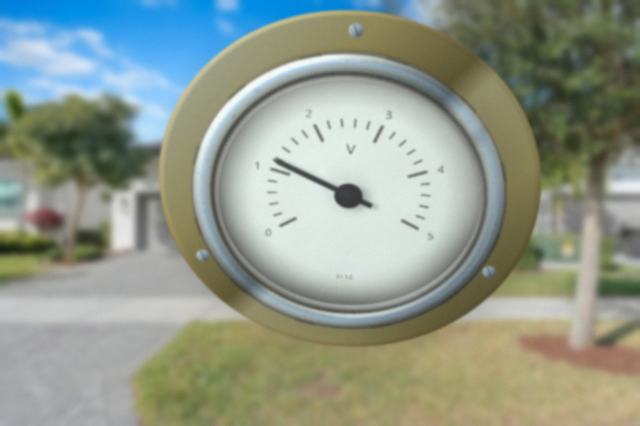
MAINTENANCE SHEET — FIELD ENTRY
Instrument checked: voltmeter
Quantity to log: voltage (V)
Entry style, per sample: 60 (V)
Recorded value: 1.2 (V)
